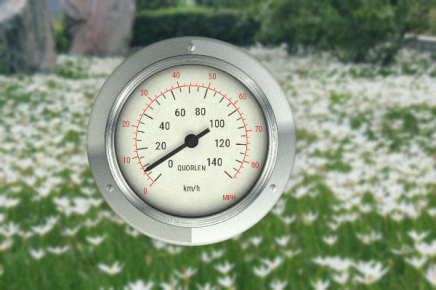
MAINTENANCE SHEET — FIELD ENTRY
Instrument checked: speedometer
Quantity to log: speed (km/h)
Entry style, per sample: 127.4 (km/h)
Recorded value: 7.5 (km/h)
